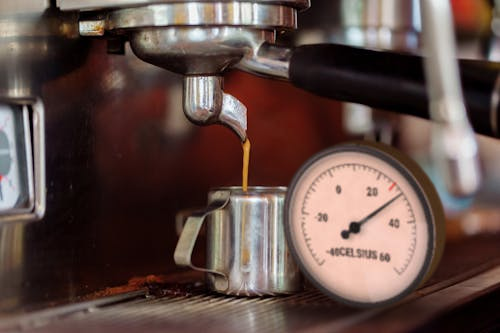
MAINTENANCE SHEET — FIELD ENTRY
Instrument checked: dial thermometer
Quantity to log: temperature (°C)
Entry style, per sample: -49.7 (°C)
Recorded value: 30 (°C)
